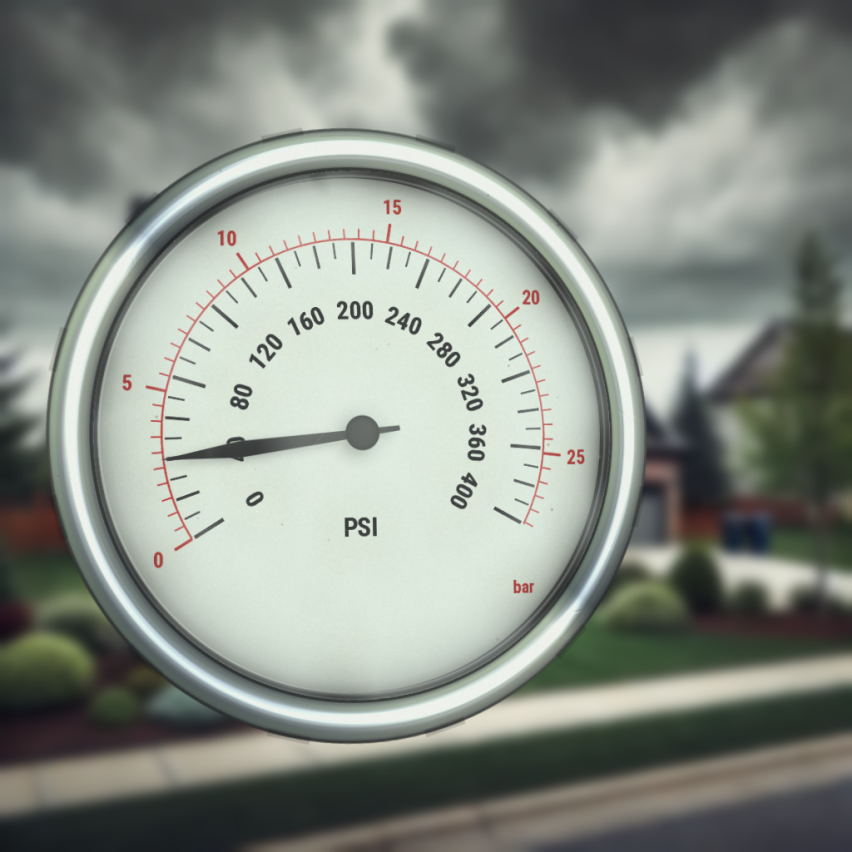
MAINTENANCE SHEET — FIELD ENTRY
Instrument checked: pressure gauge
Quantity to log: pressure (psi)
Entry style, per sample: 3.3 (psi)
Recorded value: 40 (psi)
